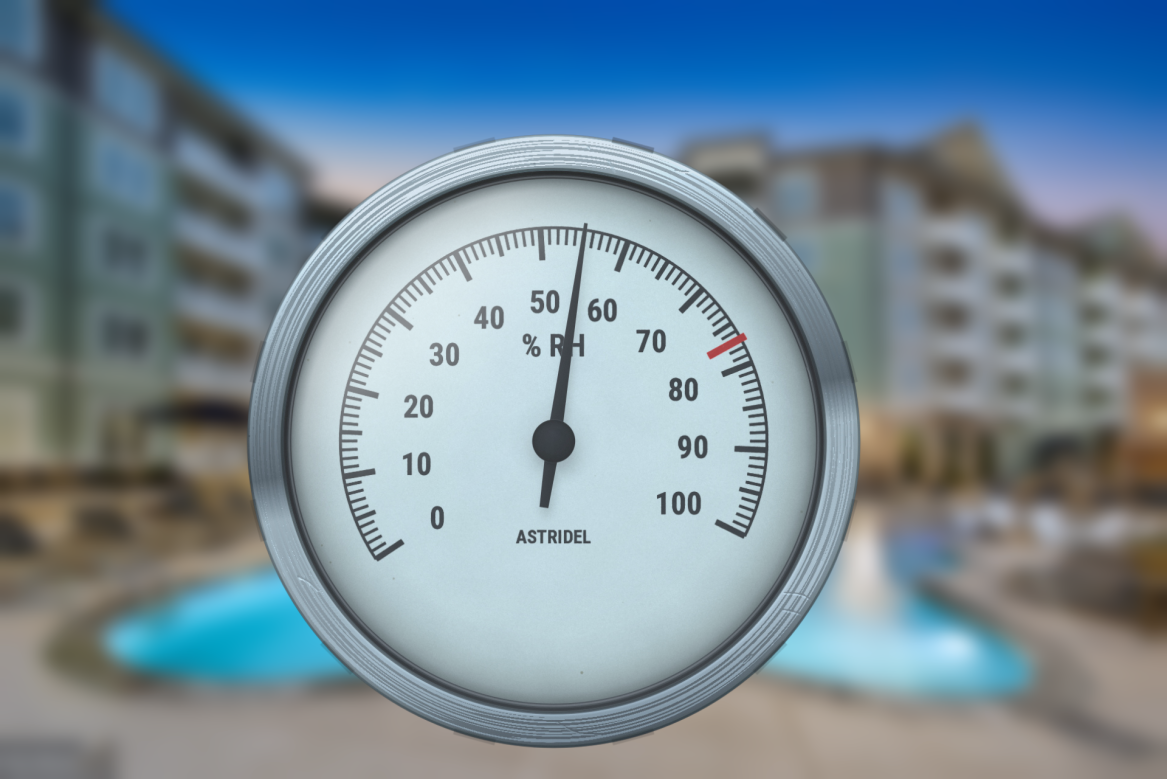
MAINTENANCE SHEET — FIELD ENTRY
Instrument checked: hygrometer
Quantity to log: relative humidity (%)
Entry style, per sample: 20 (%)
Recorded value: 55 (%)
